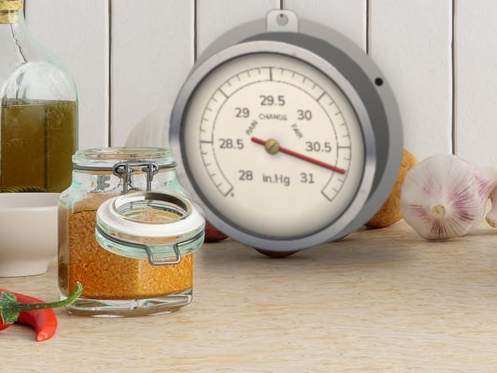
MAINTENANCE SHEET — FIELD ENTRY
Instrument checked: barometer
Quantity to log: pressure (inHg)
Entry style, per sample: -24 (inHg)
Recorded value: 30.7 (inHg)
